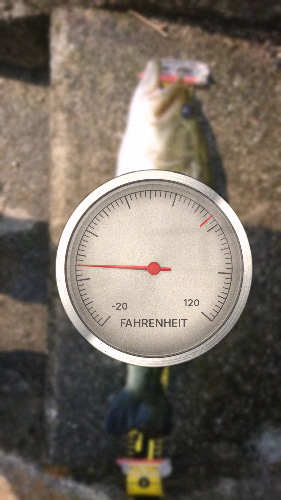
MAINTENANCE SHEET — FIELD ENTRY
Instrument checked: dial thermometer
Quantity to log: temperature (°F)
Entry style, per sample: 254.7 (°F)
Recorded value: 6 (°F)
